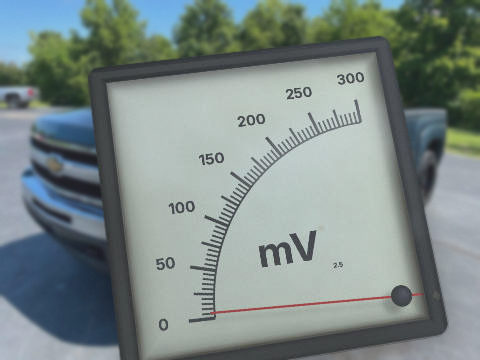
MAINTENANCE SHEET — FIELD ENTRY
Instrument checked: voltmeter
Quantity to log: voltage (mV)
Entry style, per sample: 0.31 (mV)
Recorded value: 5 (mV)
